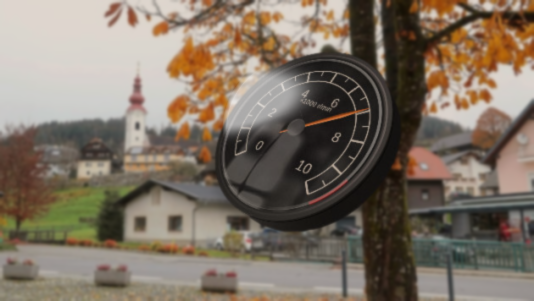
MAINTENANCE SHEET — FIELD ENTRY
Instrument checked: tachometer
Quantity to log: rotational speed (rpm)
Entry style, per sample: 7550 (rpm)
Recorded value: 7000 (rpm)
